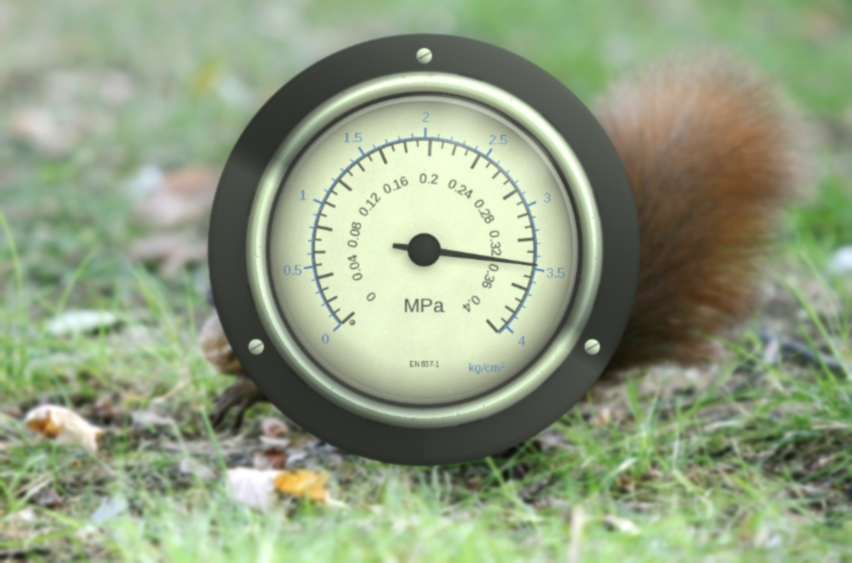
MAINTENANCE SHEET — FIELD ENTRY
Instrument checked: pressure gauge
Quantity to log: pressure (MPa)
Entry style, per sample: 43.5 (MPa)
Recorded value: 0.34 (MPa)
